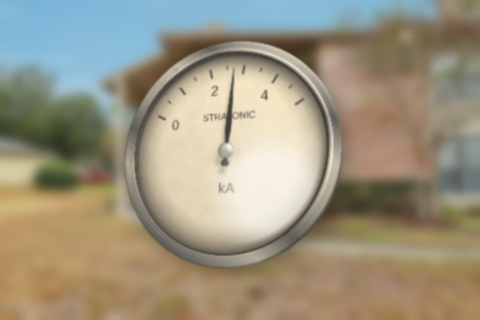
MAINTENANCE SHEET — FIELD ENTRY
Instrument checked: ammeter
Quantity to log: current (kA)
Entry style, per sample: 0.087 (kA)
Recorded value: 2.75 (kA)
